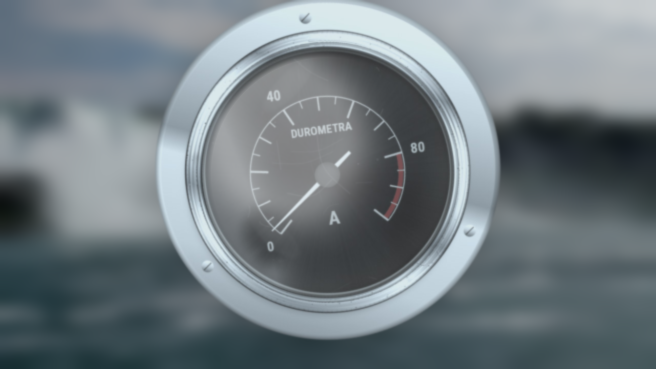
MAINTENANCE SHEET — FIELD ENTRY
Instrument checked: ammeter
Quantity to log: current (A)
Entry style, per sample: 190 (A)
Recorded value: 2.5 (A)
